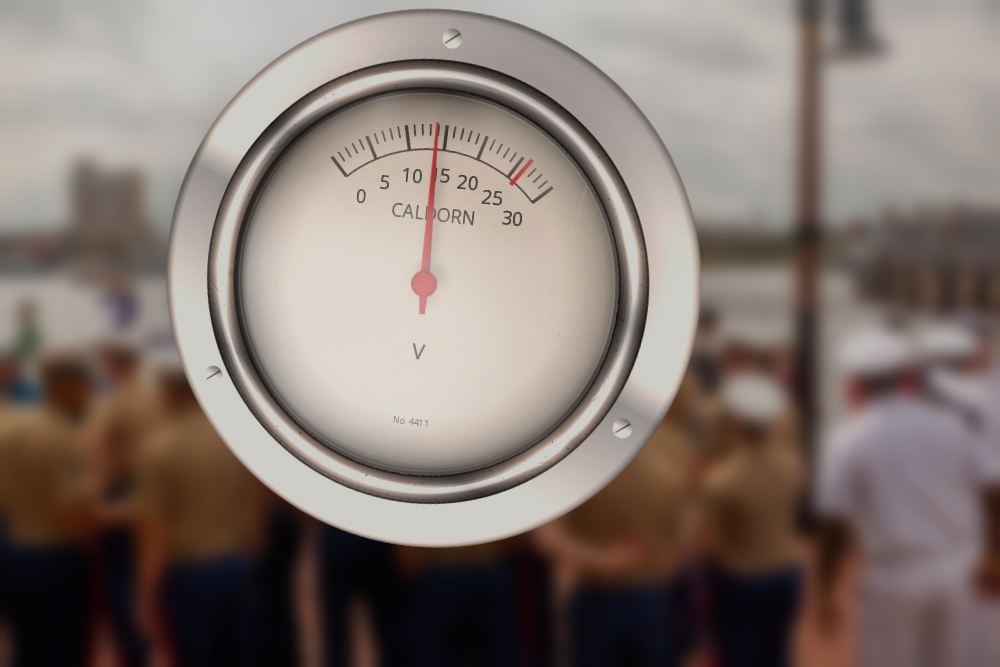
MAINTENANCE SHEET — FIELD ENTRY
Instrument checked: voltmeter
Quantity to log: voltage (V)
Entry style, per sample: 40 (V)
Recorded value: 14 (V)
